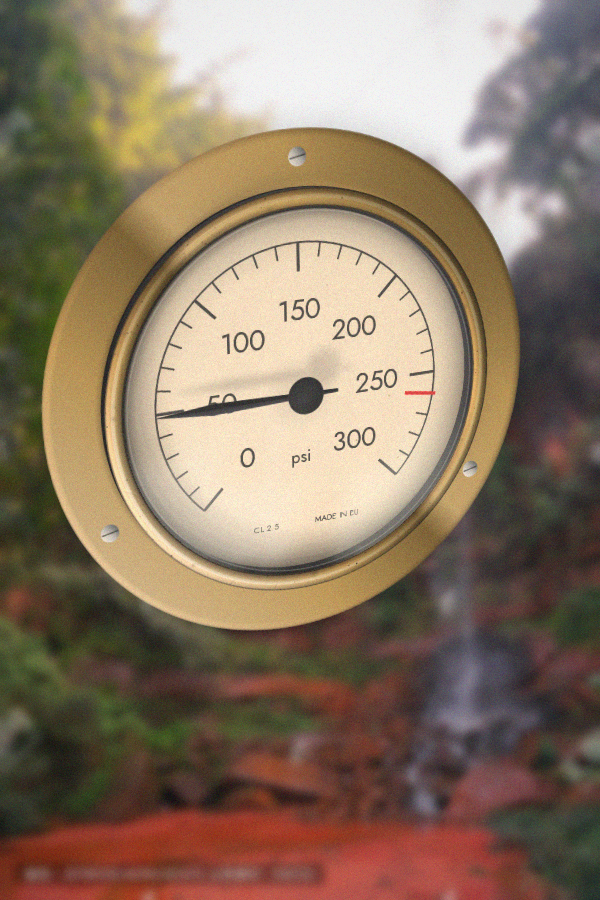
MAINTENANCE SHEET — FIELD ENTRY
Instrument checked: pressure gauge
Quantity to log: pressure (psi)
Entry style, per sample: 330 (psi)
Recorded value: 50 (psi)
